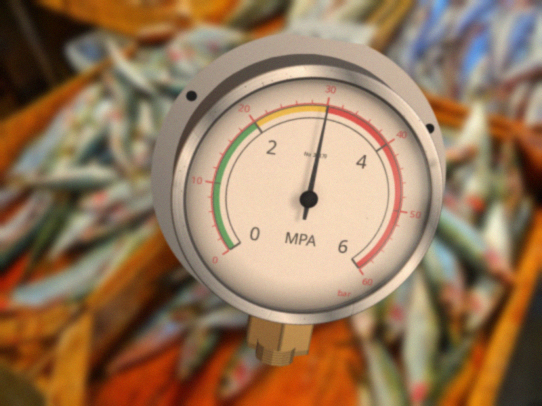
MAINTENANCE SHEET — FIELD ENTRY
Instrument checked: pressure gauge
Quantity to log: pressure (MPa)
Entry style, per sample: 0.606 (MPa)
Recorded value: 3 (MPa)
